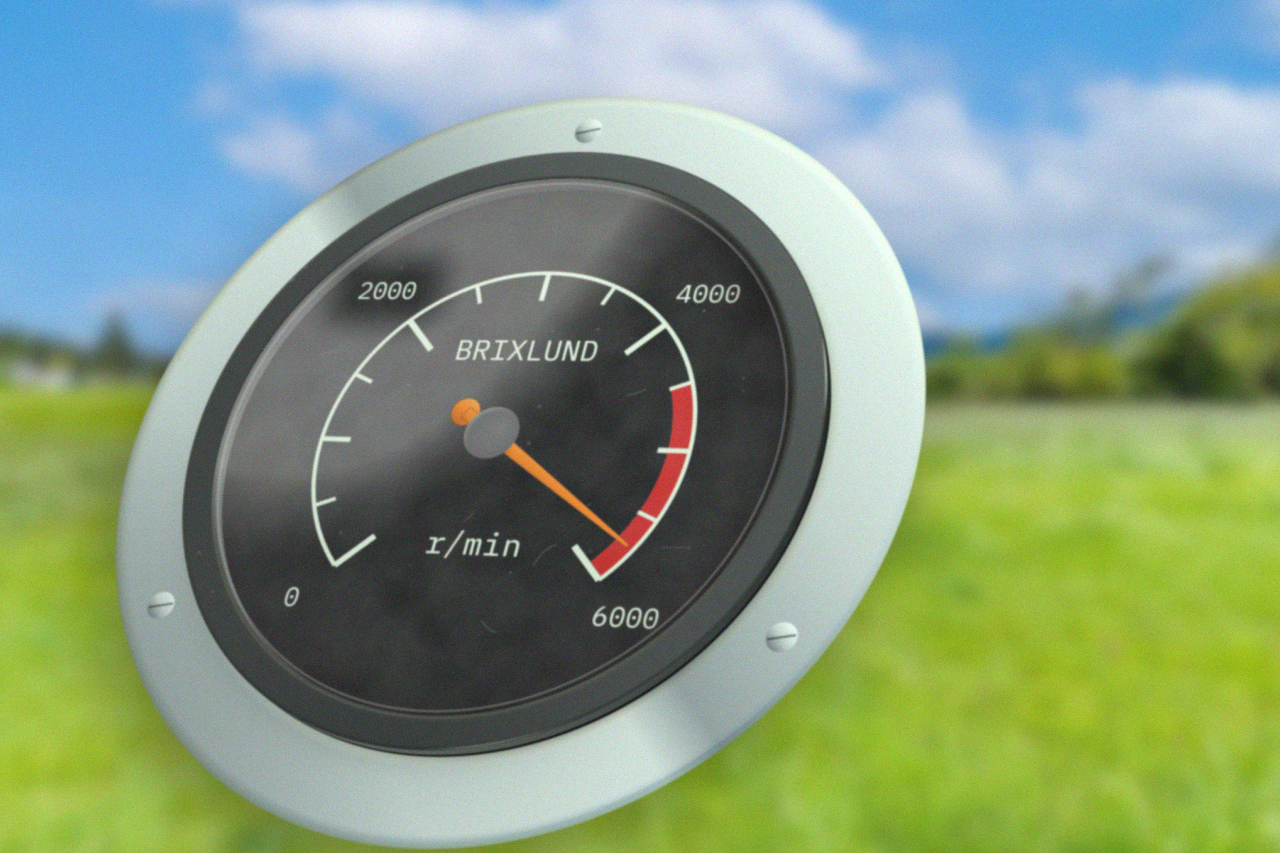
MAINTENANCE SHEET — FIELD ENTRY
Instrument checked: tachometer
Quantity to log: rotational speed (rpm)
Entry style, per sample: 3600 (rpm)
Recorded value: 5750 (rpm)
